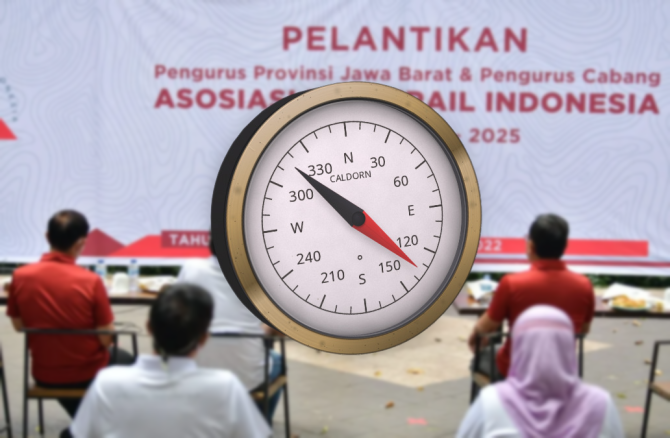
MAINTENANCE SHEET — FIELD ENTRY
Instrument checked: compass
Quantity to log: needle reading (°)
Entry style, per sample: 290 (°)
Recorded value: 135 (°)
